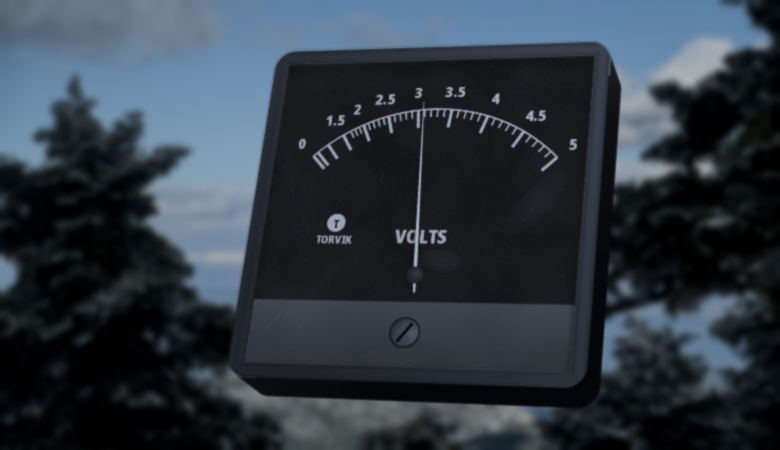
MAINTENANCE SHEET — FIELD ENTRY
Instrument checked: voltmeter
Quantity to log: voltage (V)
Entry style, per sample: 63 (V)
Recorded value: 3.1 (V)
